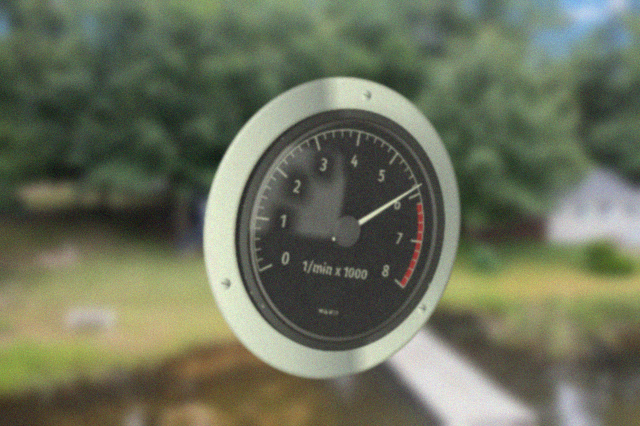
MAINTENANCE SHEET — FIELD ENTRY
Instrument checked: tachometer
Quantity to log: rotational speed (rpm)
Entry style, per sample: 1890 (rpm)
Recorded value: 5800 (rpm)
